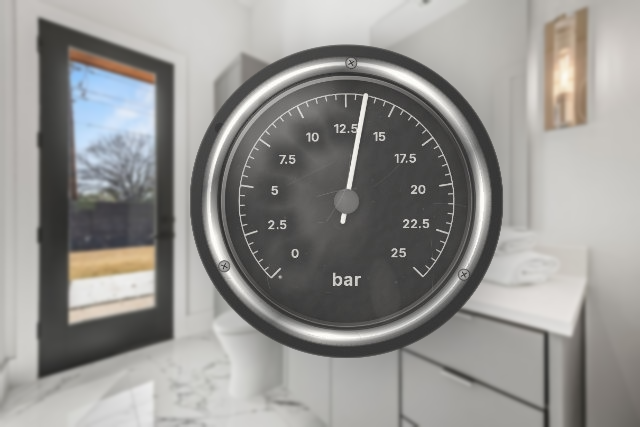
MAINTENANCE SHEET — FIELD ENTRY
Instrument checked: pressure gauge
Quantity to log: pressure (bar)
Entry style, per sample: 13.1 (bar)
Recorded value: 13.5 (bar)
